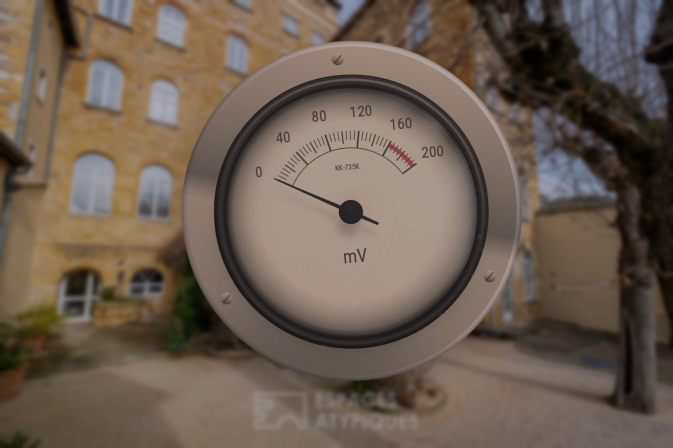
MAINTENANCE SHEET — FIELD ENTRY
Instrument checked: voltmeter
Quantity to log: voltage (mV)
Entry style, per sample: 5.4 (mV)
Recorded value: 0 (mV)
